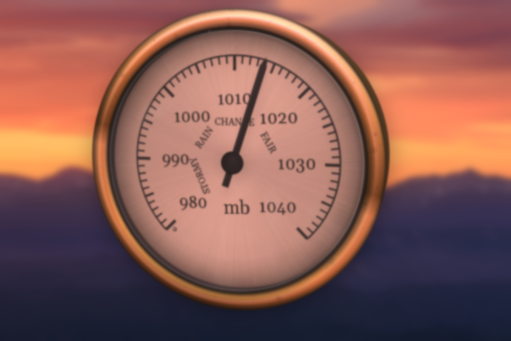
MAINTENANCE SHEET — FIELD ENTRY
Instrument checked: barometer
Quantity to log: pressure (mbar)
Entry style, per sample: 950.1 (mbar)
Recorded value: 1014 (mbar)
